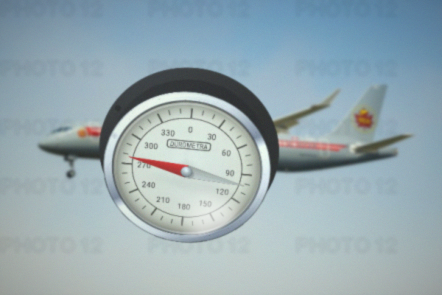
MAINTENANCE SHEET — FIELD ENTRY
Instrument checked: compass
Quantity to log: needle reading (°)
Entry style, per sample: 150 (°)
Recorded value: 280 (°)
